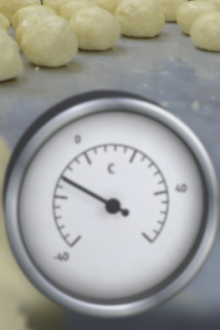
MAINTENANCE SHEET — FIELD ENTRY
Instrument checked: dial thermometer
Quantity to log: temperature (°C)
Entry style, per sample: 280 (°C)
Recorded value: -12 (°C)
